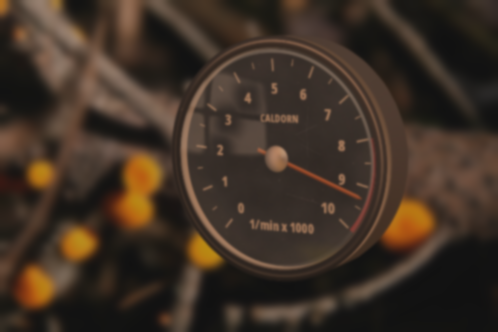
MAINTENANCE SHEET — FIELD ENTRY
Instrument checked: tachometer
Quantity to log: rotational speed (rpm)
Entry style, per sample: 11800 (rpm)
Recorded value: 9250 (rpm)
